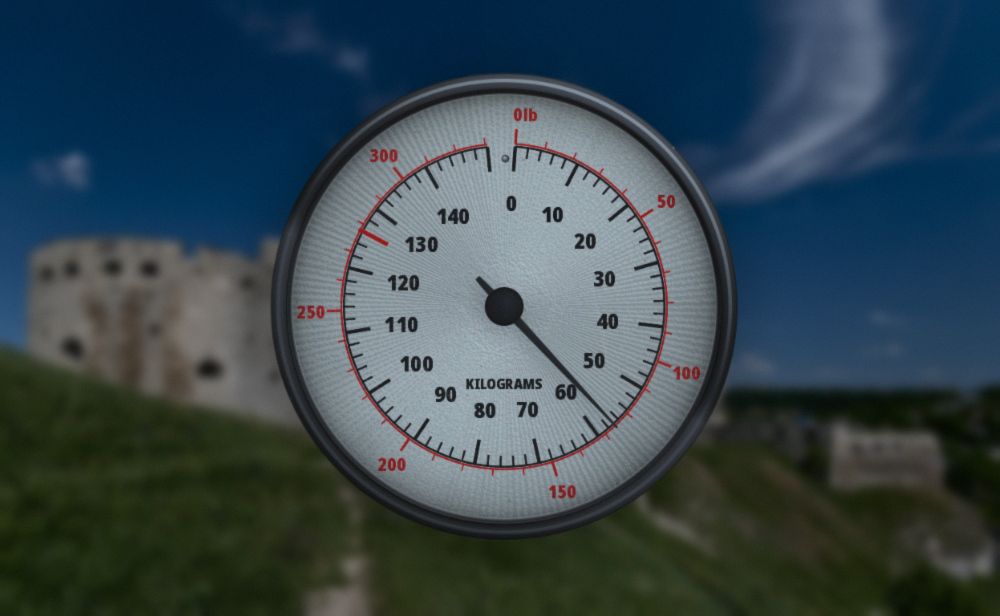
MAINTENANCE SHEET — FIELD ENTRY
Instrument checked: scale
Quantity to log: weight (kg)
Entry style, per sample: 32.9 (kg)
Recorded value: 57 (kg)
